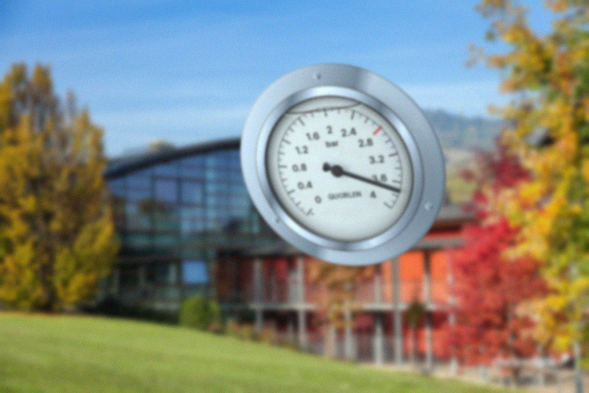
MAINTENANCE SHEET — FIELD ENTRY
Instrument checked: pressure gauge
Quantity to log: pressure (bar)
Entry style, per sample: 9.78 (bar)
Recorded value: 3.7 (bar)
